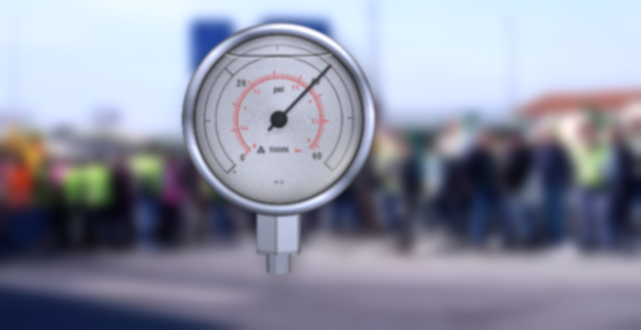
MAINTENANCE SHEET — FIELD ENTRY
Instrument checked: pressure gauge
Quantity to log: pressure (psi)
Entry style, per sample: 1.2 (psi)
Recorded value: 40 (psi)
